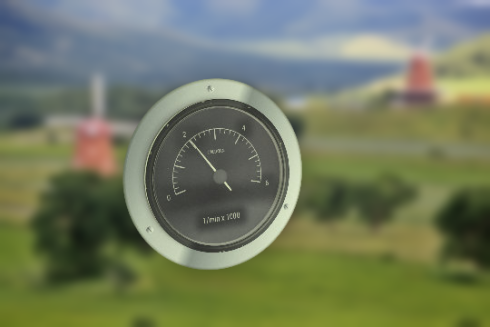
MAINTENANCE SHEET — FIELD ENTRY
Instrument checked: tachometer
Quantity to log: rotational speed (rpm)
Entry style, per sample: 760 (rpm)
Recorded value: 2000 (rpm)
